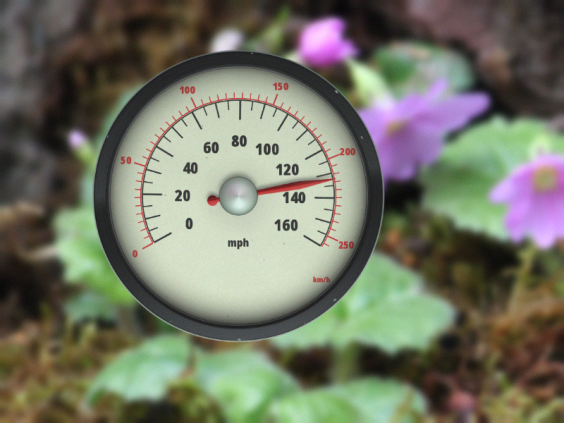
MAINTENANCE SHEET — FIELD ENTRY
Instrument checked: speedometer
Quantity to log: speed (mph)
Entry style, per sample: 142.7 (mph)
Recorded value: 132.5 (mph)
